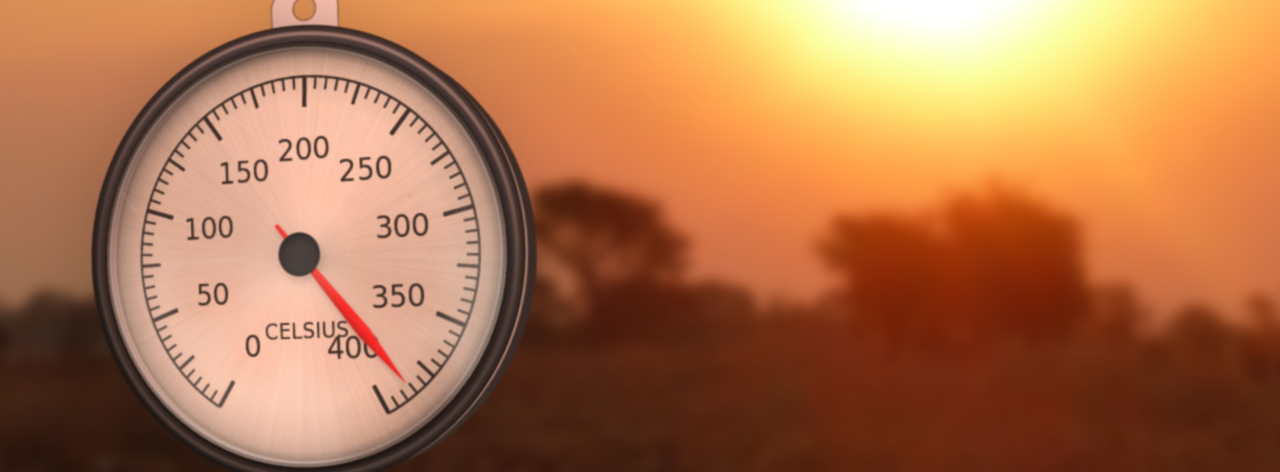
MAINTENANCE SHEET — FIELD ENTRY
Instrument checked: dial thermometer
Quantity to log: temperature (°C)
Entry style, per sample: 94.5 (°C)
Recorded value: 385 (°C)
